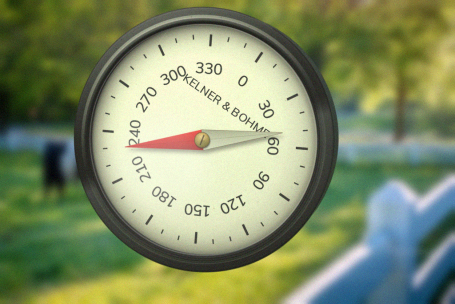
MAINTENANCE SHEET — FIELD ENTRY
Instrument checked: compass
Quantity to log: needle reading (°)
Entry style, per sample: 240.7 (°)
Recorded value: 230 (°)
